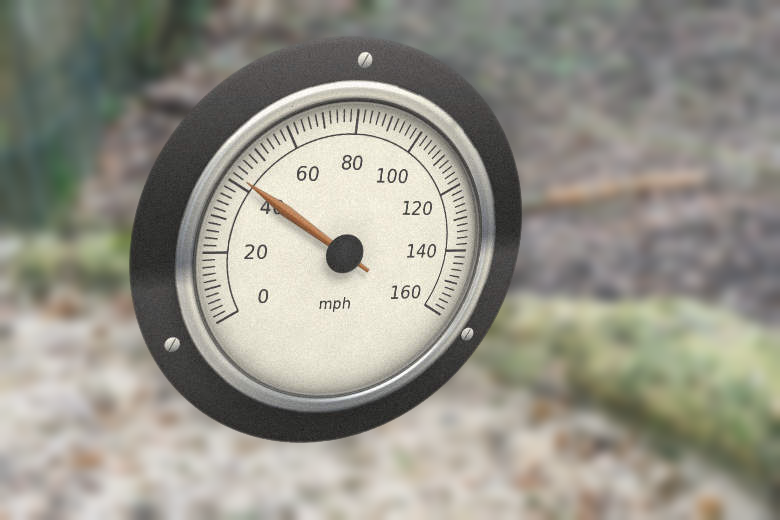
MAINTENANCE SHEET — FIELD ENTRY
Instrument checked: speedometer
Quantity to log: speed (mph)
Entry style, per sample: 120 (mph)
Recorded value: 42 (mph)
